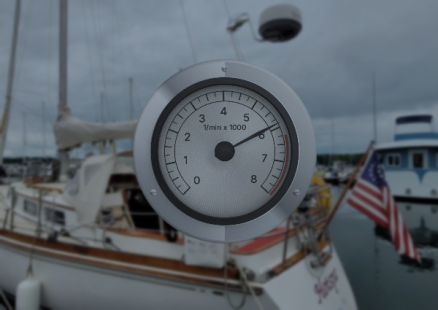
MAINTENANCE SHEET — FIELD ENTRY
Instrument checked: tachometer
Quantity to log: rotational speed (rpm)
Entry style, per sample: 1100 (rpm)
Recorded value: 5875 (rpm)
